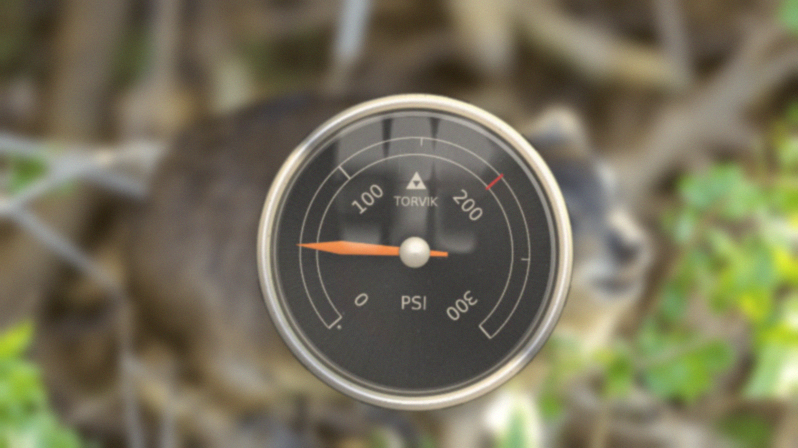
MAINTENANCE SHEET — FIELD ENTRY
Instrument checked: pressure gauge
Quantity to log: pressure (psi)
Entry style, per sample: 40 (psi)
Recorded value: 50 (psi)
